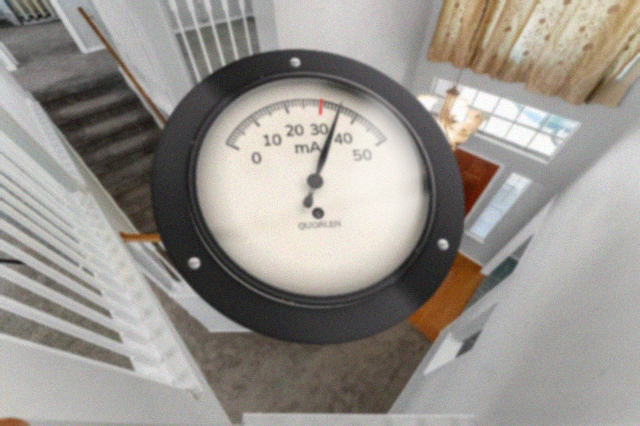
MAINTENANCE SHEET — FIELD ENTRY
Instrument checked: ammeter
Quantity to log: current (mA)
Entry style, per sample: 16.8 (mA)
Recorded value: 35 (mA)
